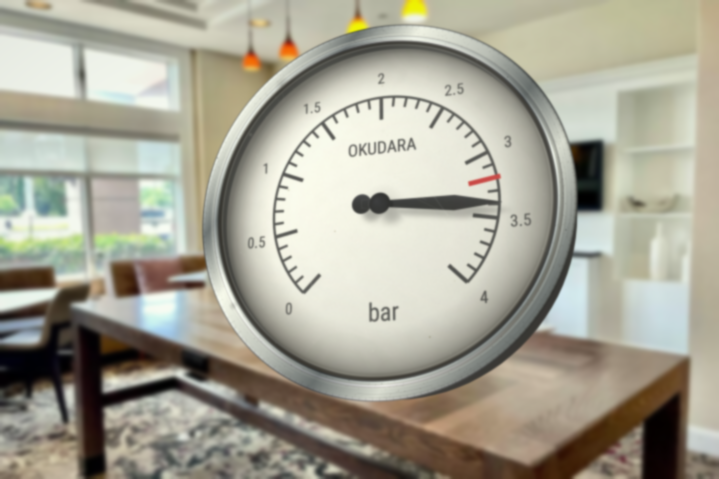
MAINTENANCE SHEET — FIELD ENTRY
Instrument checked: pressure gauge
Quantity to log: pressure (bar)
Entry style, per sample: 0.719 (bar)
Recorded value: 3.4 (bar)
